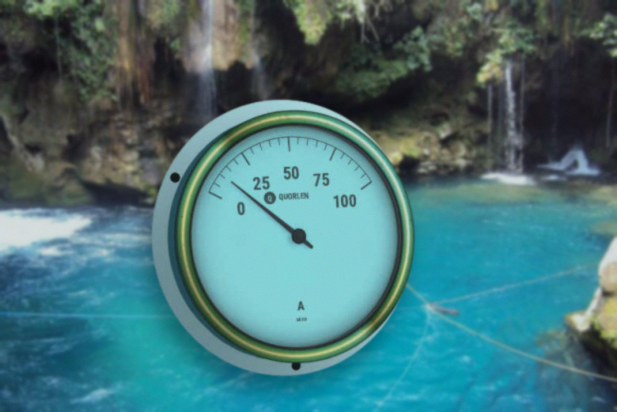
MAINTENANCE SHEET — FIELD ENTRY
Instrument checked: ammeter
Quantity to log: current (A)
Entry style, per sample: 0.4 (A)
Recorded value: 10 (A)
